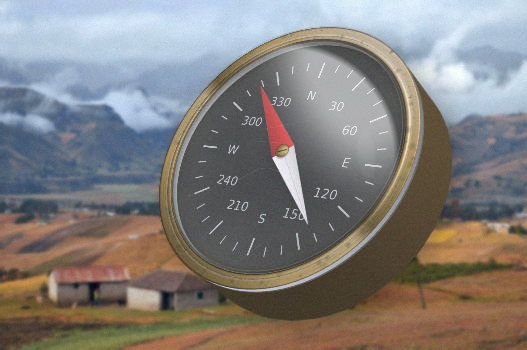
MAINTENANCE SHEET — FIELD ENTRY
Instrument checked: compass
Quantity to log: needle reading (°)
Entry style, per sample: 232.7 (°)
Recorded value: 320 (°)
